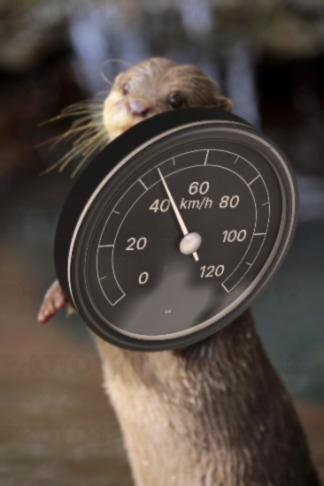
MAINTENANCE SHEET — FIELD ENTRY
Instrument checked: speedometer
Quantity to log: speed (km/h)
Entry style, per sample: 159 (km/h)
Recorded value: 45 (km/h)
